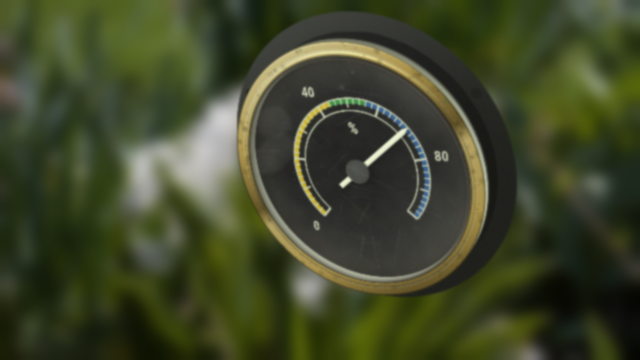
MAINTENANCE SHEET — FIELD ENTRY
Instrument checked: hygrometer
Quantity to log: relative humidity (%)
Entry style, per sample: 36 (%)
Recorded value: 70 (%)
